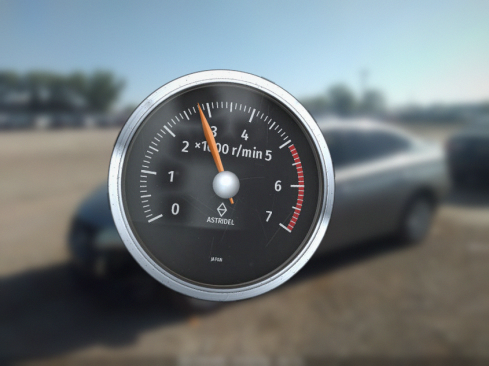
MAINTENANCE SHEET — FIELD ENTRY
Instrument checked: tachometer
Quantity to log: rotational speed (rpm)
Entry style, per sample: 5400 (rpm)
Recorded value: 2800 (rpm)
